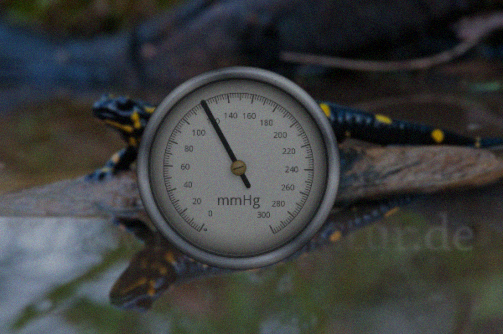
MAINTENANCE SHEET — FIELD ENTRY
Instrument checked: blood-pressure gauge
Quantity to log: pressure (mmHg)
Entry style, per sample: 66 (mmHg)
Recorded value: 120 (mmHg)
